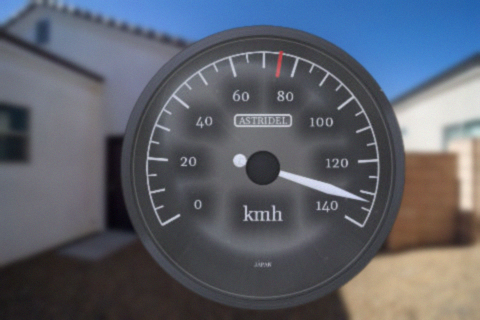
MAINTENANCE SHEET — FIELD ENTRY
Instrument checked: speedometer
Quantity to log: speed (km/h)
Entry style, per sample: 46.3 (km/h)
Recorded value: 132.5 (km/h)
